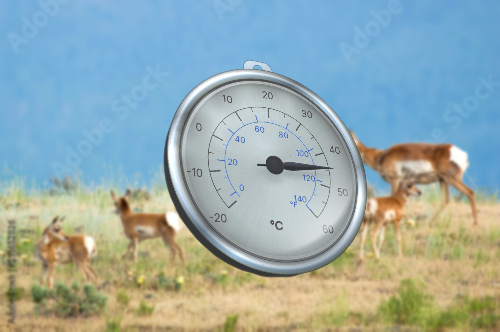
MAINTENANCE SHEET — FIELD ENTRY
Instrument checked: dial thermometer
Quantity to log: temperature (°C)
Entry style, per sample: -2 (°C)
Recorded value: 45 (°C)
